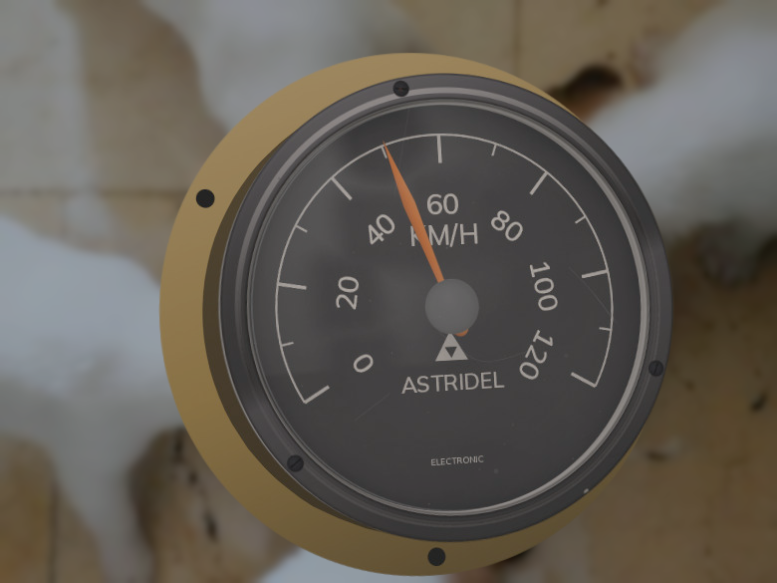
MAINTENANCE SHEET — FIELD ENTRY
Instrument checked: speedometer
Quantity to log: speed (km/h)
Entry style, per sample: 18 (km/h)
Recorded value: 50 (km/h)
